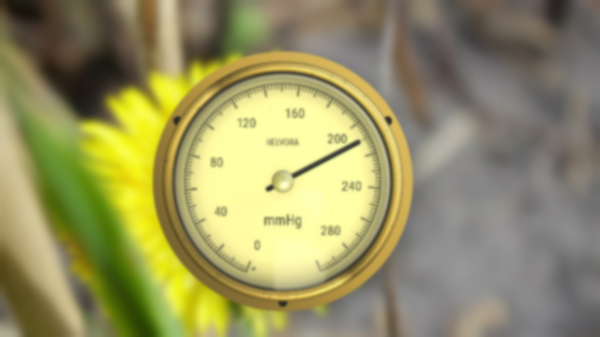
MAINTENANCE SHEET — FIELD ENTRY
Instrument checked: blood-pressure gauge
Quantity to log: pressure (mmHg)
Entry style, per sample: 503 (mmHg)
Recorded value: 210 (mmHg)
